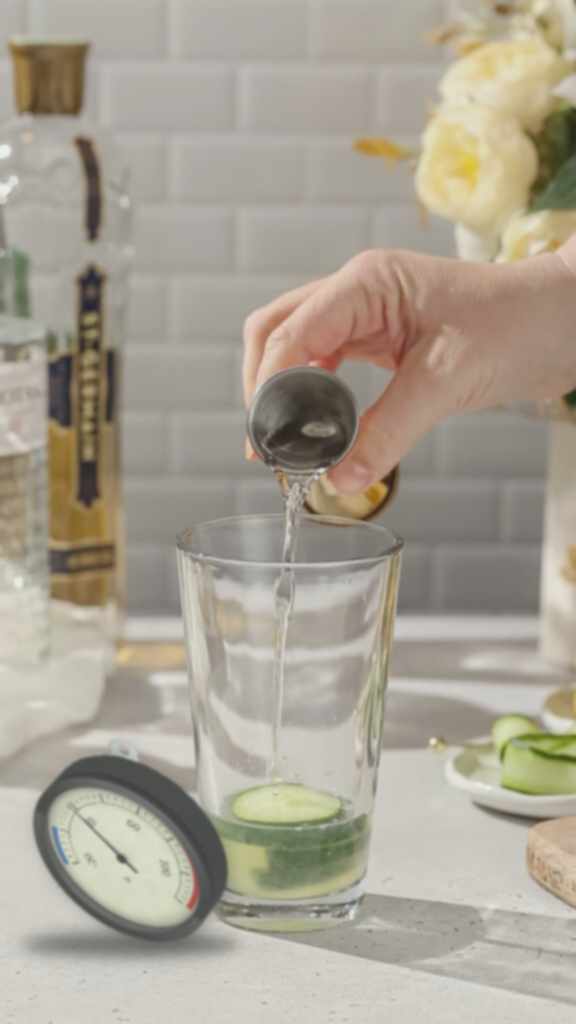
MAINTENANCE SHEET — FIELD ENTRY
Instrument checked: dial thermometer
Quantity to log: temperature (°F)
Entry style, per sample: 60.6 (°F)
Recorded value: 20 (°F)
